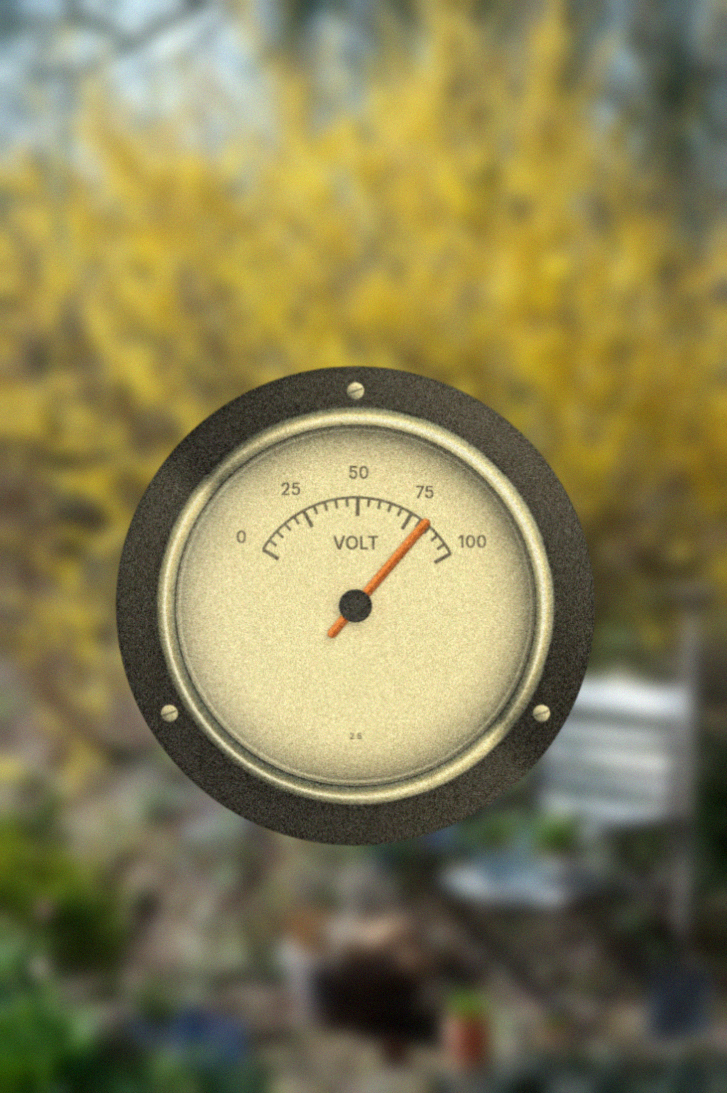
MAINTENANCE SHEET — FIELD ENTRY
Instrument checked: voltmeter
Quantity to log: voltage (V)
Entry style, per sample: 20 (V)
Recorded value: 82.5 (V)
